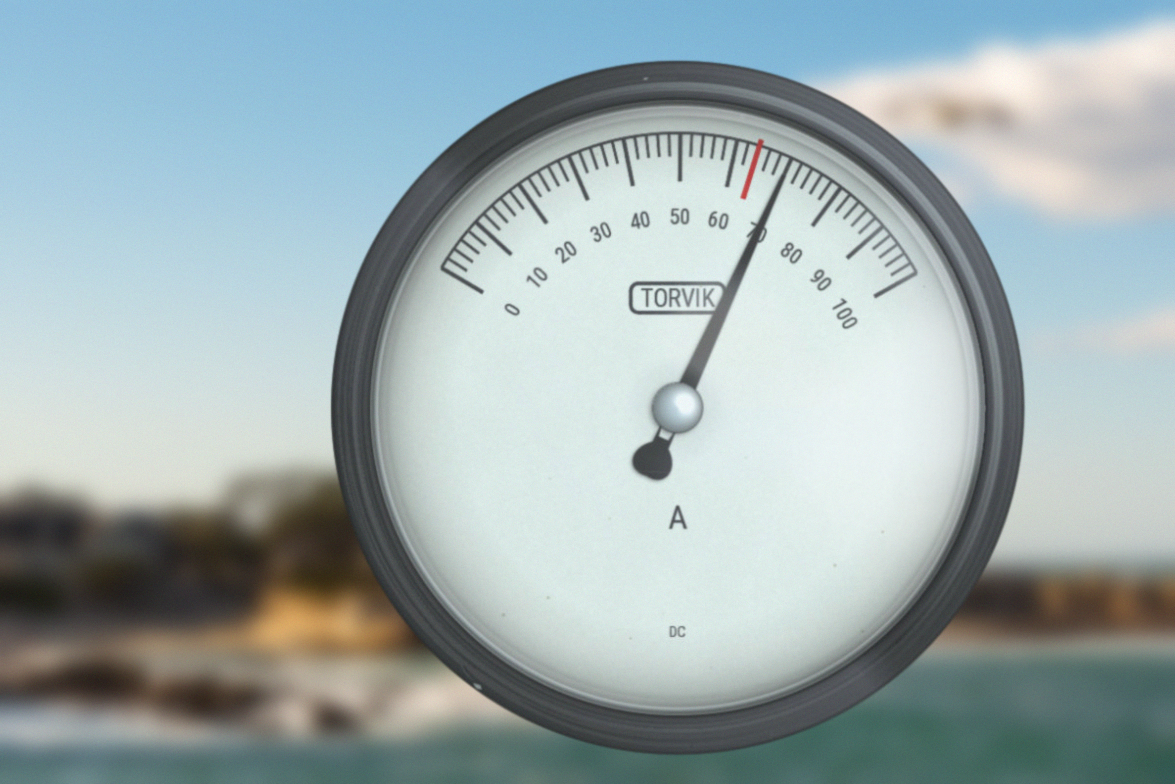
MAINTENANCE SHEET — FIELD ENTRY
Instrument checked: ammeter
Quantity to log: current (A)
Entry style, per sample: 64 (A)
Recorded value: 70 (A)
